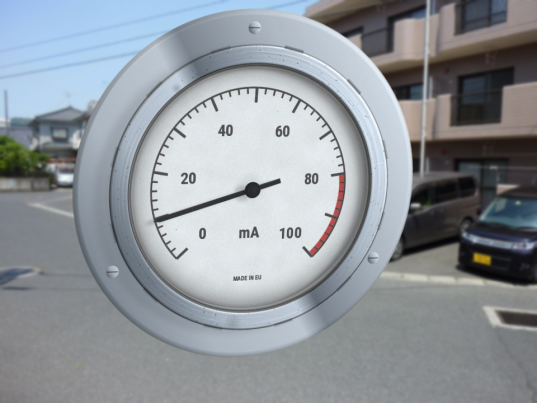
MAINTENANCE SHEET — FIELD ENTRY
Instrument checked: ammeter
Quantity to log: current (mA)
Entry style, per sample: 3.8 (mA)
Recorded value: 10 (mA)
